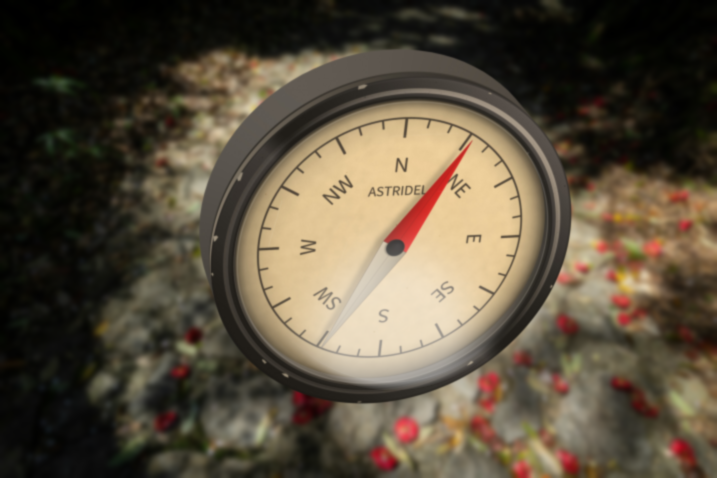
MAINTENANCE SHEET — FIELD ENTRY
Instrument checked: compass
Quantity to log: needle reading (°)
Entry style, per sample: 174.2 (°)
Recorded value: 30 (°)
